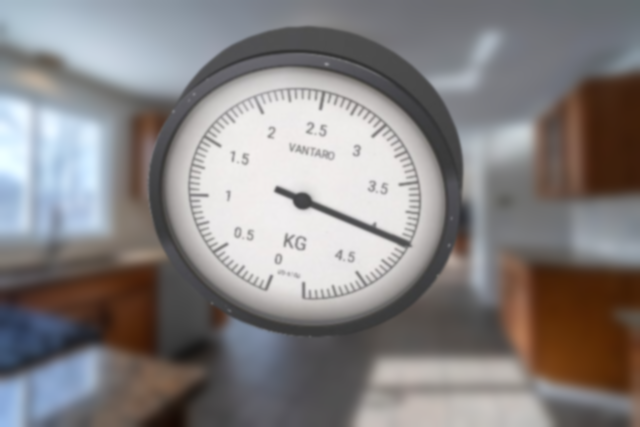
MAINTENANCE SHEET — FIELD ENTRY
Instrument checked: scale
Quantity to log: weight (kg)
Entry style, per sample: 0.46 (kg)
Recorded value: 4 (kg)
